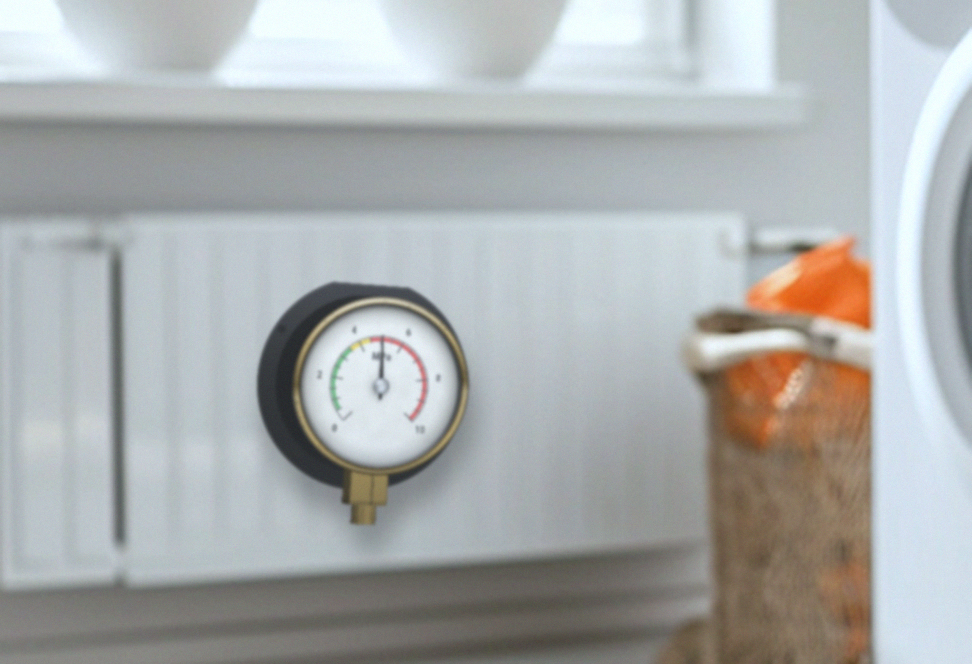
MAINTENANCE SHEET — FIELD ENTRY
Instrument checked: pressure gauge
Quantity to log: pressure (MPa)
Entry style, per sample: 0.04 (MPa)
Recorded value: 5 (MPa)
